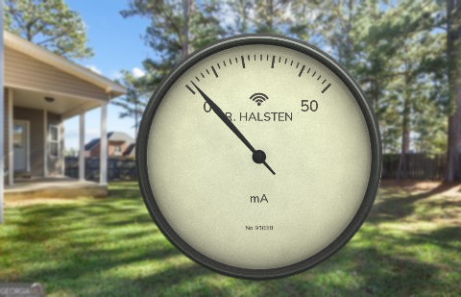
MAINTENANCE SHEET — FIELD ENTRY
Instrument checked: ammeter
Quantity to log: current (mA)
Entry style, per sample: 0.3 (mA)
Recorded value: 2 (mA)
